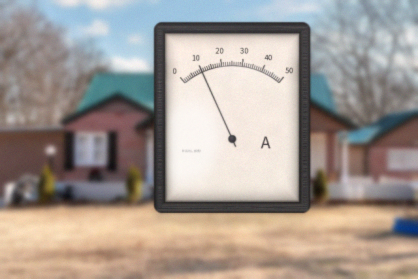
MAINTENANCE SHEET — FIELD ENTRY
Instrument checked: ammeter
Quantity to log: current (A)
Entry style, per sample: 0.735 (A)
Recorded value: 10 (A)
